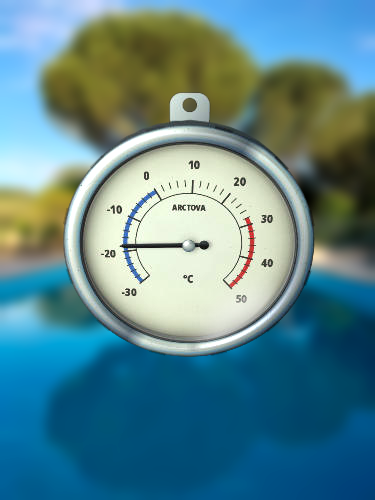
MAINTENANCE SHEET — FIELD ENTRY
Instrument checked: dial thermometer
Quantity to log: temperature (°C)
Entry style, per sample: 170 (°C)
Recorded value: -18 (°C)
